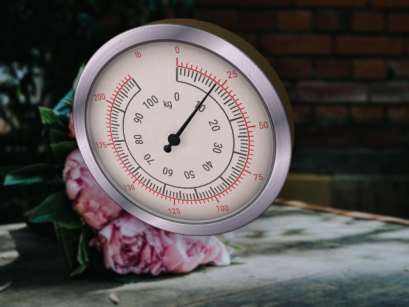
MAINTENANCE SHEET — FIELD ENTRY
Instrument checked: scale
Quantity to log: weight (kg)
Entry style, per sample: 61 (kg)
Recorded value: 10 (kg)
